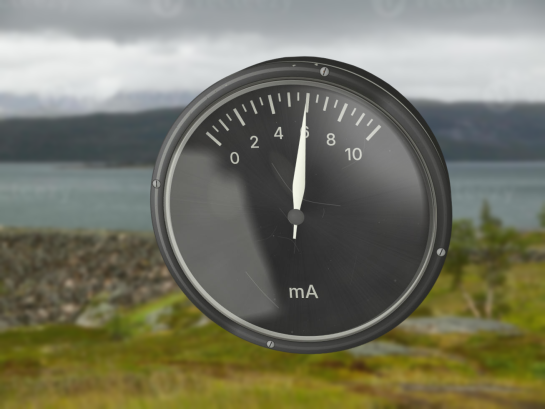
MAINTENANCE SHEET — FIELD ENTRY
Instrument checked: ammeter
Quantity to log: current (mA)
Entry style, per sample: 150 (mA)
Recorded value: 6 (mA)
